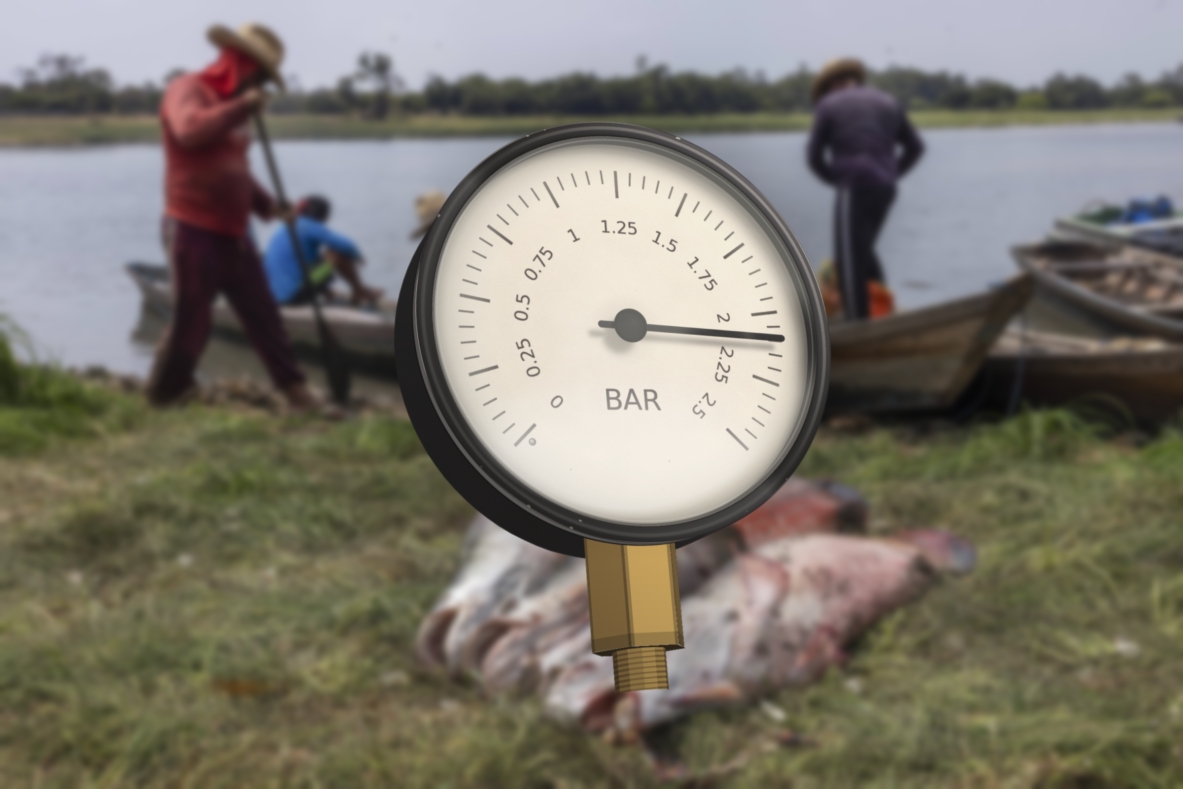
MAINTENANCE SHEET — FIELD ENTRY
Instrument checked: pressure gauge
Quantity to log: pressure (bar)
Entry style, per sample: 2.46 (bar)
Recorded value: 2.1 (bar)
